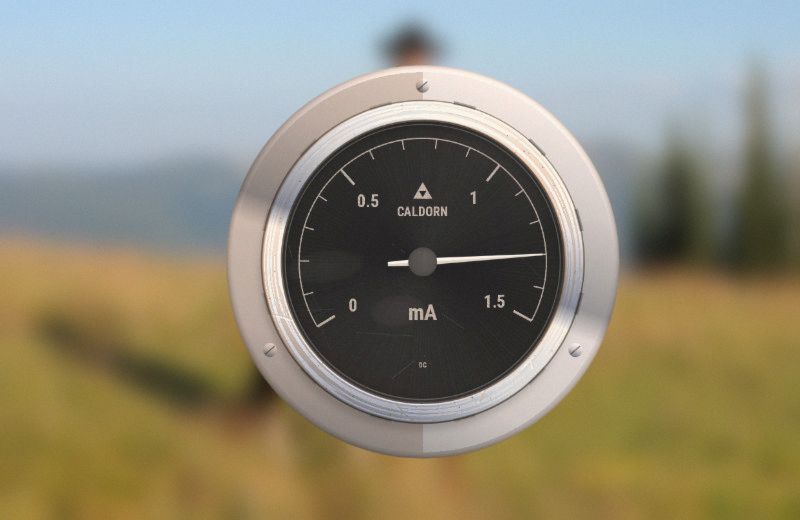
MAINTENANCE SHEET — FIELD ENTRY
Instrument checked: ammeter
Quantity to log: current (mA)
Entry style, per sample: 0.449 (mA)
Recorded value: 1.3 (mA)
